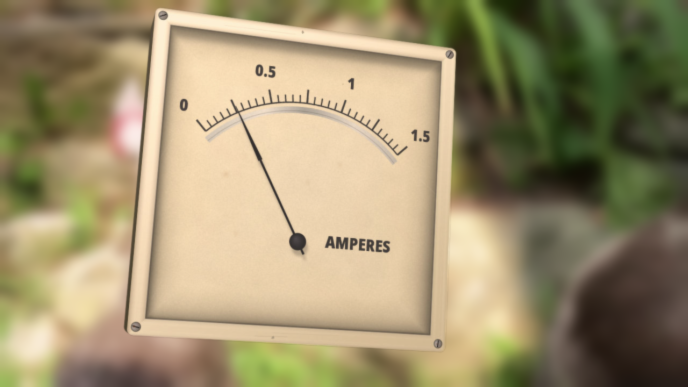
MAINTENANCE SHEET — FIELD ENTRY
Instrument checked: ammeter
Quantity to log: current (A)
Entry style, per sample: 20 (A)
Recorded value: 0.25 (A)
